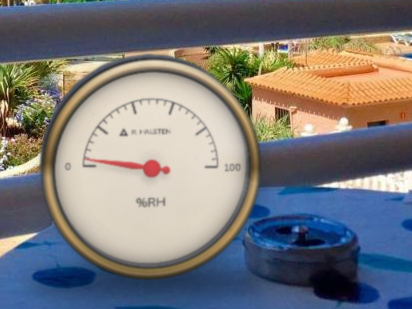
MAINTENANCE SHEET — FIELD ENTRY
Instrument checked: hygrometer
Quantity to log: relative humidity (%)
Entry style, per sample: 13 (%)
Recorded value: 4 (%)
